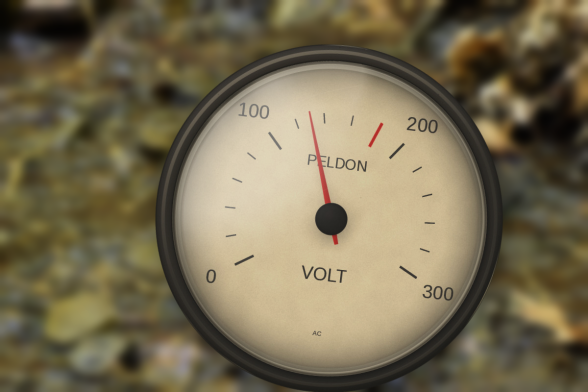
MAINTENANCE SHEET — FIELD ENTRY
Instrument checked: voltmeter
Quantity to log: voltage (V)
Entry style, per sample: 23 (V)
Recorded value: 130 (V)
